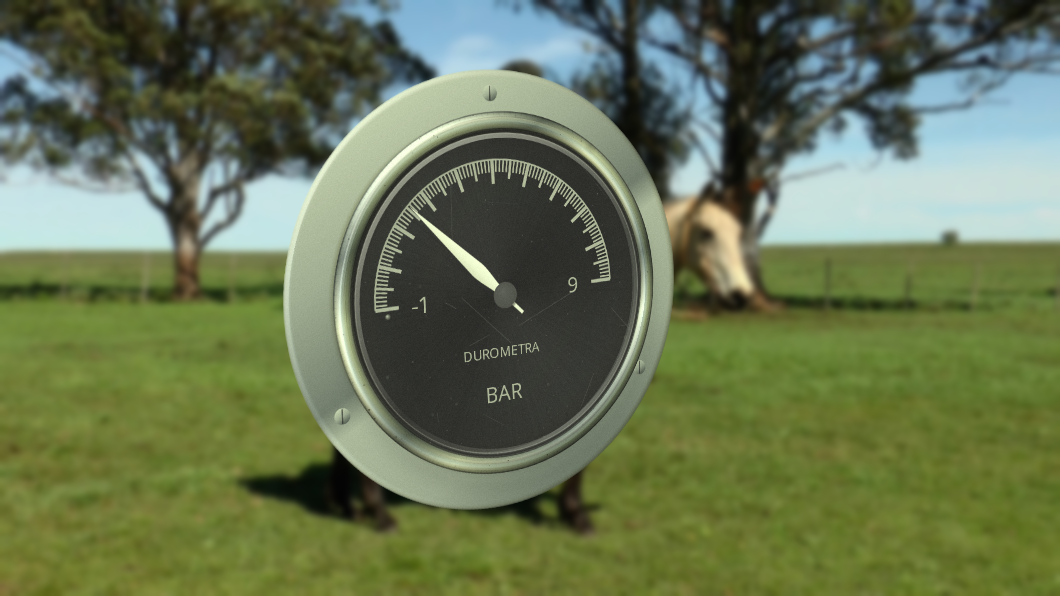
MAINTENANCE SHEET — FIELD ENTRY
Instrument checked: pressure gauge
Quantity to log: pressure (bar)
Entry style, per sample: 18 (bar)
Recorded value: 1.5 (bar)
